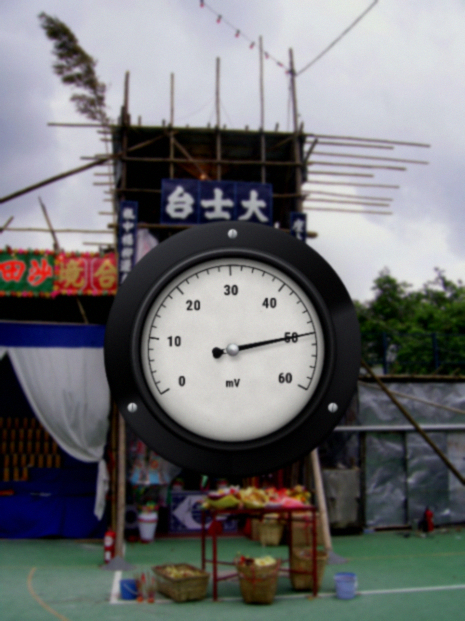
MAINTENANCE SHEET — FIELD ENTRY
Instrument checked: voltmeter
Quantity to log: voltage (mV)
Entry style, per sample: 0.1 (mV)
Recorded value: 50 (mV)
